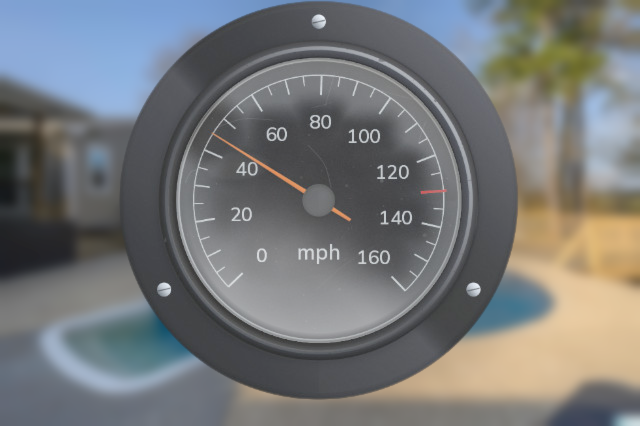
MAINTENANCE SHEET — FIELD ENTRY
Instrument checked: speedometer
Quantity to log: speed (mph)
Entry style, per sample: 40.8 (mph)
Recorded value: 45 (mph)
